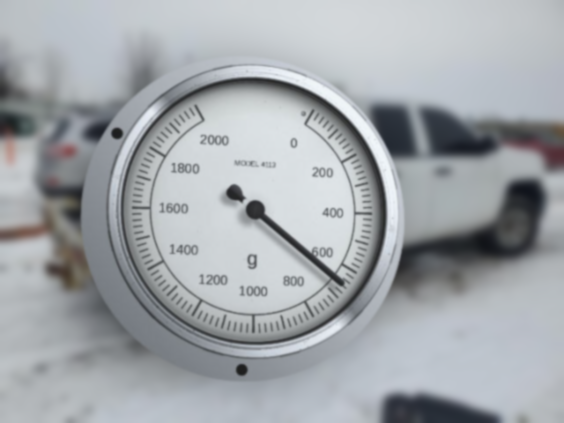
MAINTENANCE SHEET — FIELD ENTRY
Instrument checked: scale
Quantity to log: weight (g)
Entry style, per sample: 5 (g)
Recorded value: 660 (g)
